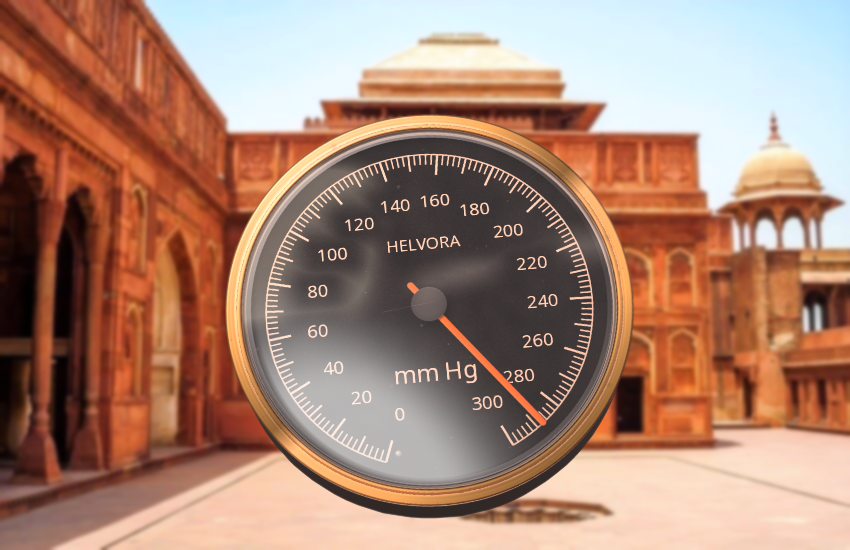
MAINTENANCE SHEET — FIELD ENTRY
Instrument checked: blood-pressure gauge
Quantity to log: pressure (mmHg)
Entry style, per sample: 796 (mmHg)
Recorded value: 288 (mmHg)
